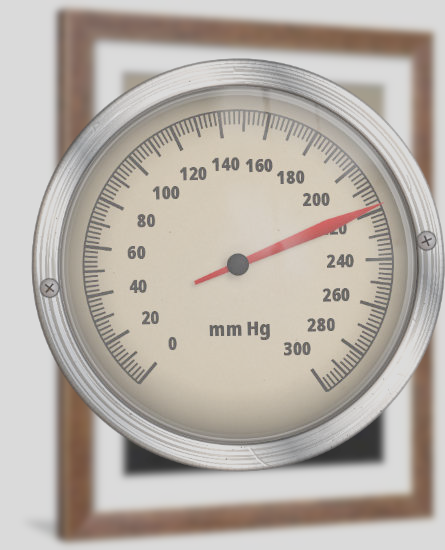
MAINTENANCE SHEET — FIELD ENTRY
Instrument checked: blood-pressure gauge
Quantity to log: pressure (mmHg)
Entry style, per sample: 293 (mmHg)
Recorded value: 218 (mmHg)
